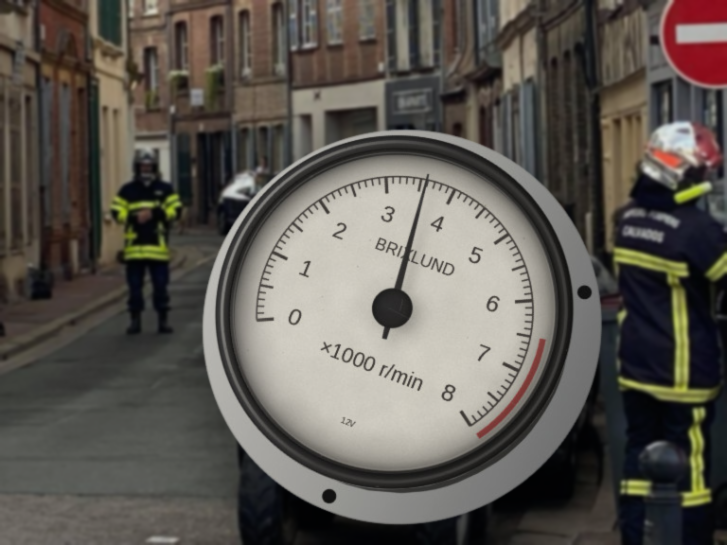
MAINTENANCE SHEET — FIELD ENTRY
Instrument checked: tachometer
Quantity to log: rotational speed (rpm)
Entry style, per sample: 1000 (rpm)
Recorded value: 3600 (rpm)
